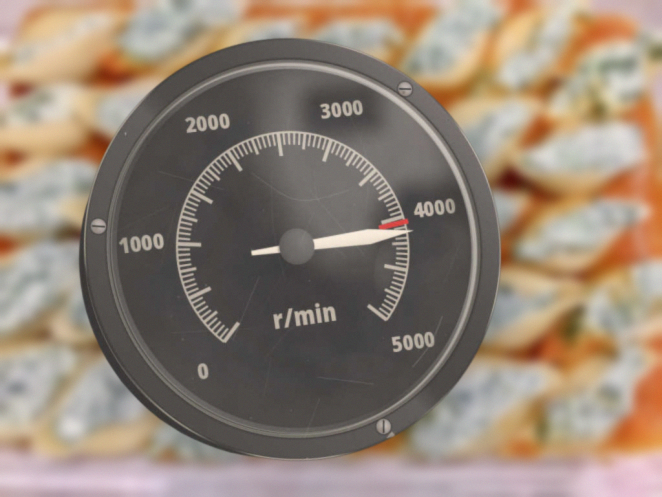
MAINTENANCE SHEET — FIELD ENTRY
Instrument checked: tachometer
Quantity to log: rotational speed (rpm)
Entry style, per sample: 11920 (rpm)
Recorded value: 4150 (rpm)
